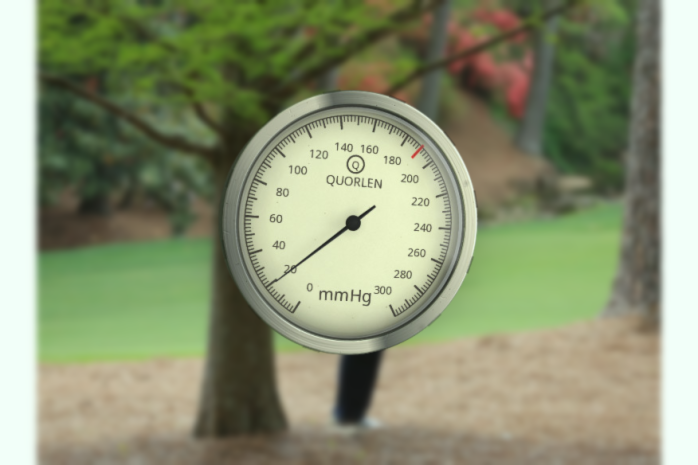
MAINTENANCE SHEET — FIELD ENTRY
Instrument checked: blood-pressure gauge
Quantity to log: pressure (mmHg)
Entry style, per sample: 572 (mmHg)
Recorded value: 20 (mmHg)
